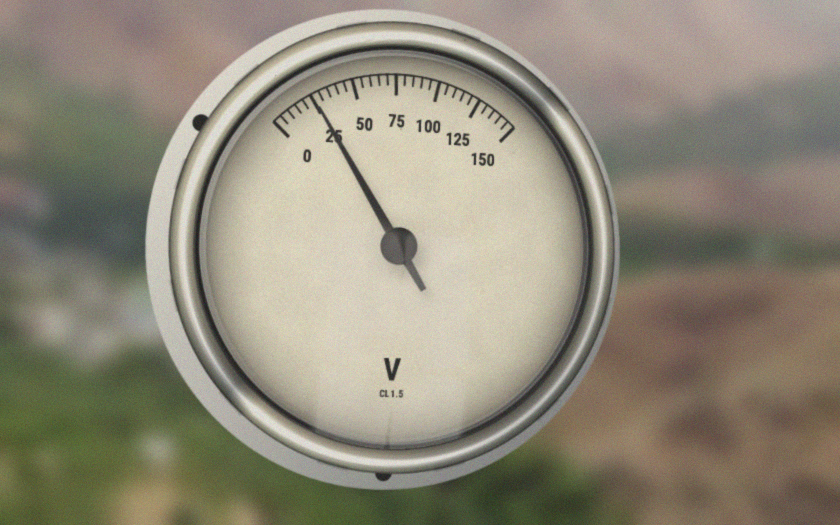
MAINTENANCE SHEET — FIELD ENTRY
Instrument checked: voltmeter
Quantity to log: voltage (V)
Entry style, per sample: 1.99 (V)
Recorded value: 25 (V)
